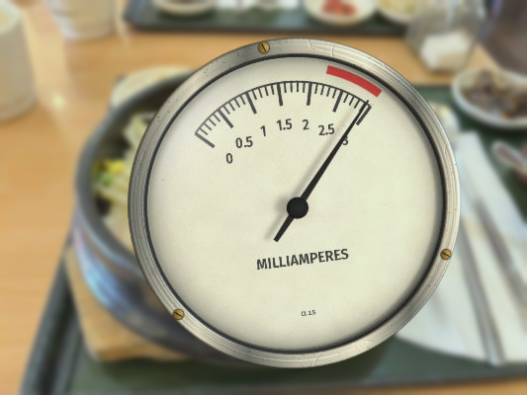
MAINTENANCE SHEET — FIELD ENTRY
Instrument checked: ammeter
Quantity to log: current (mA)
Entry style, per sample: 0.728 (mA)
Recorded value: 2.9 (mA)
